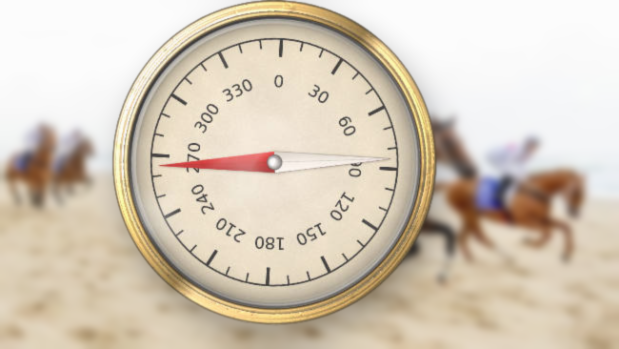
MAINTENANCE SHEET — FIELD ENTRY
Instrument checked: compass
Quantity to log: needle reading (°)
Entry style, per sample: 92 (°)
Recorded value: 265 (°)
